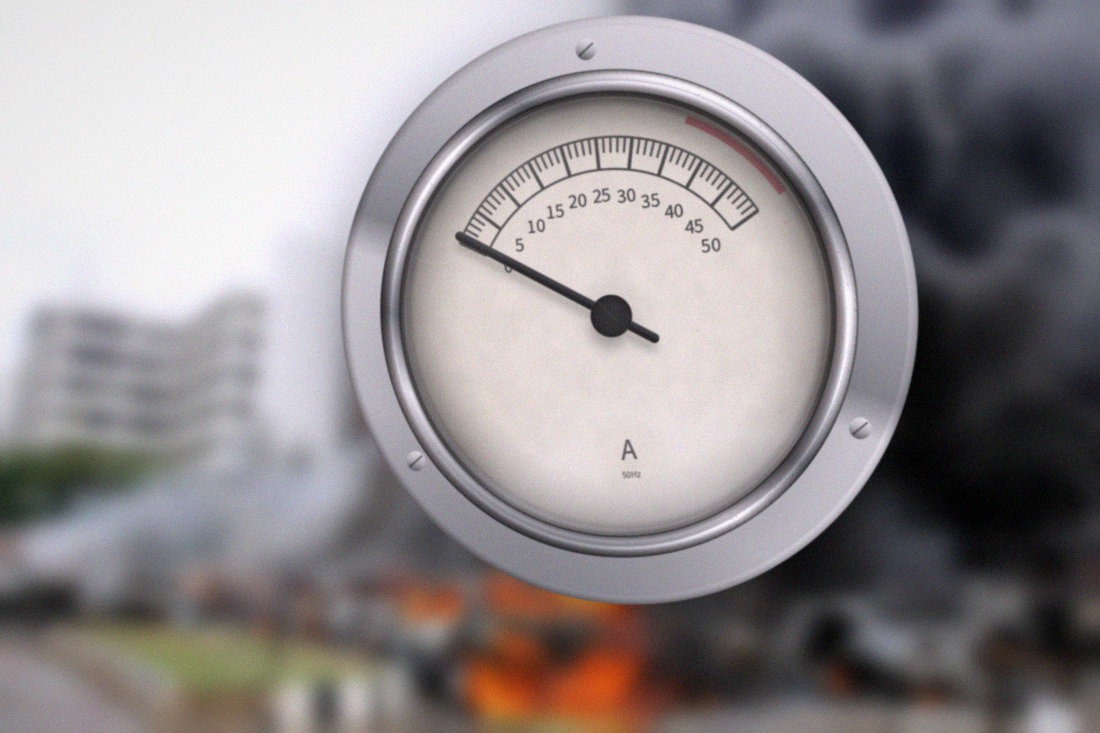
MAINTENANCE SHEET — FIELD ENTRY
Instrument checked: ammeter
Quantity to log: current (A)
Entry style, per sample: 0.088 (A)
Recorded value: 1 (A)
